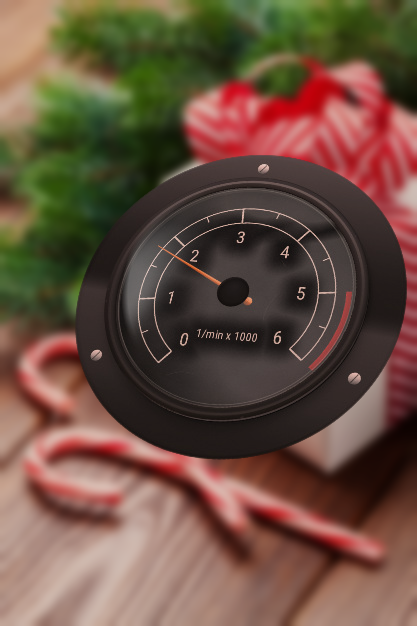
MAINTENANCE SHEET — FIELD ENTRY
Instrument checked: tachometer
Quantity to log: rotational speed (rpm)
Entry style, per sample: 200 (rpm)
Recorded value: 1750 (rpm)
